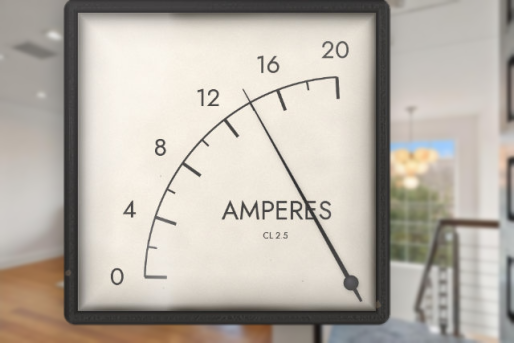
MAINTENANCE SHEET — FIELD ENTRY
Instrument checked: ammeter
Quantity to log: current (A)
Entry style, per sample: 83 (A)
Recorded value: 14 (A)
